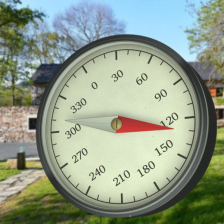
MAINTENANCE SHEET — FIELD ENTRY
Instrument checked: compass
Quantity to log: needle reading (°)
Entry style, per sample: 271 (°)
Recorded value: 130 (°)
